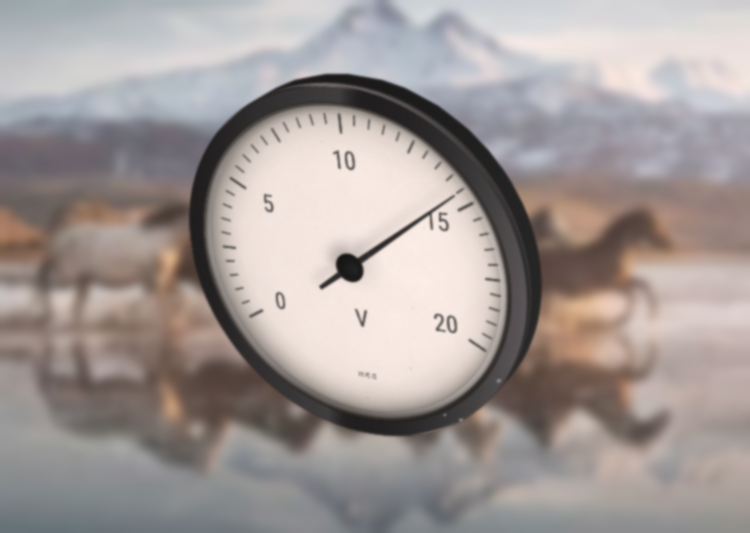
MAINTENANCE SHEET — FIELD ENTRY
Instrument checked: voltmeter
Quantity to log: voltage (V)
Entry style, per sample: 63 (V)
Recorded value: 14.5 (V)
